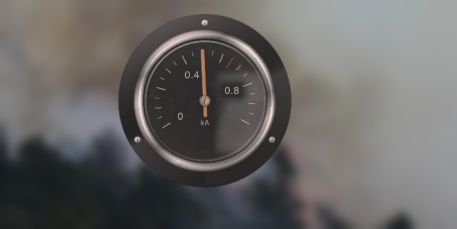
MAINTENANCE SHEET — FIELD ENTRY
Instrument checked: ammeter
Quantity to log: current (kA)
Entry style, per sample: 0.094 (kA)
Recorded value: 0.5 (kA)
